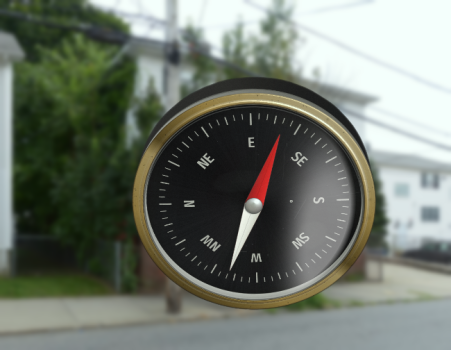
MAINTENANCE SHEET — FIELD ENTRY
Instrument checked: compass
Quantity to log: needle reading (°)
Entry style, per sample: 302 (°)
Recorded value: 110 (°)
